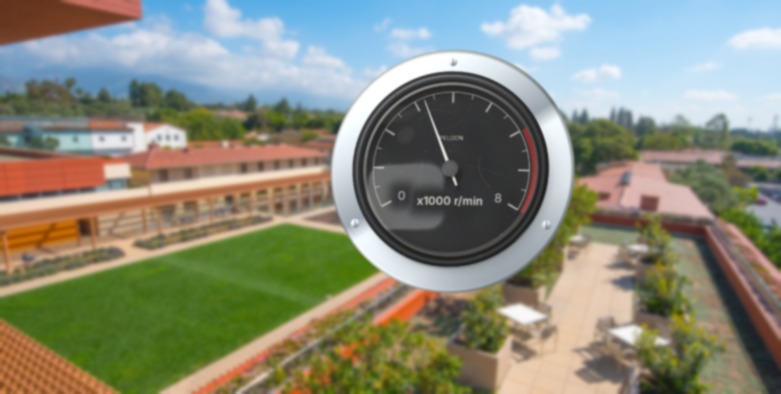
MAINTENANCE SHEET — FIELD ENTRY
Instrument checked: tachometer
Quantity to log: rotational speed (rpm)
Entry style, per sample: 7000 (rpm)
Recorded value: 3250 (rpm)
